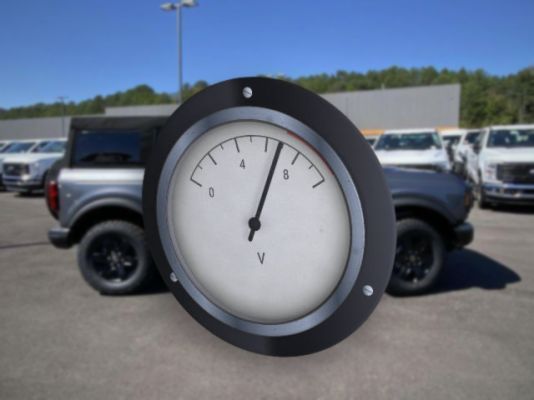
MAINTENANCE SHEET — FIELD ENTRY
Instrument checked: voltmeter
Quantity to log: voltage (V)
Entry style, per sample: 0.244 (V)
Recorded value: 7 (V)
